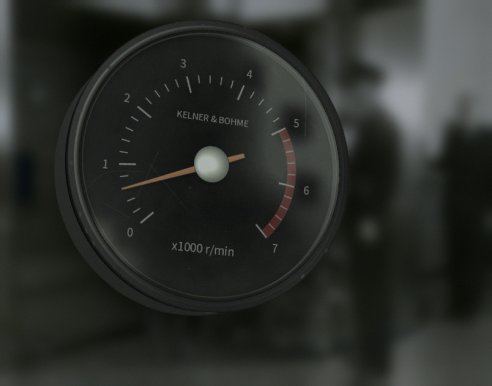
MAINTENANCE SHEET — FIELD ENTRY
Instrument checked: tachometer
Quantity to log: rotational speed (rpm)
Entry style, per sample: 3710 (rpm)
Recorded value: 600 (rpm)
